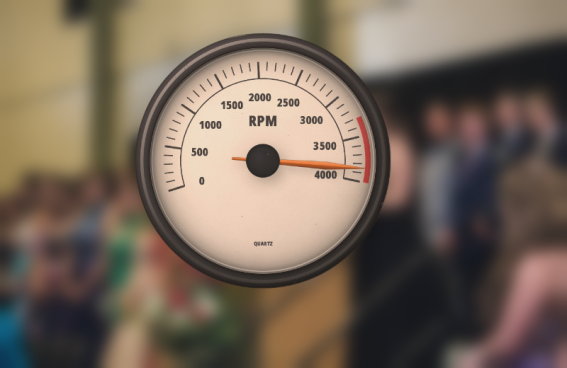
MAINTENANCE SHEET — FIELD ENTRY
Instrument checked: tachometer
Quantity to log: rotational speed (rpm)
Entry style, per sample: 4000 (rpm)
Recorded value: 3850 (rpm)
